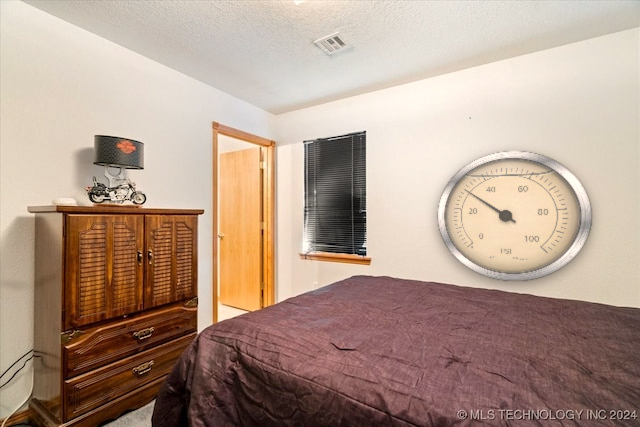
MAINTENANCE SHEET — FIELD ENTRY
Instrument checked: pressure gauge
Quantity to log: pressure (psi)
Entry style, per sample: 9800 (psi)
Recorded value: 30 (psi)
